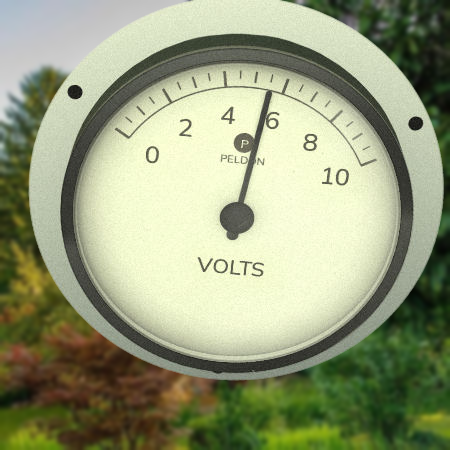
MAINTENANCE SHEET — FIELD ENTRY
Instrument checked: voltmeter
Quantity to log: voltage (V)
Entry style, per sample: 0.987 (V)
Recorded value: 5.5 (V)
